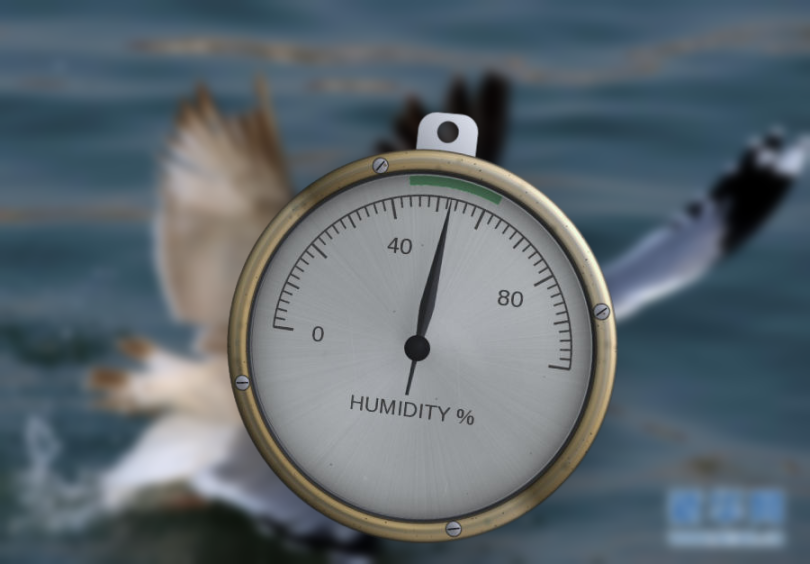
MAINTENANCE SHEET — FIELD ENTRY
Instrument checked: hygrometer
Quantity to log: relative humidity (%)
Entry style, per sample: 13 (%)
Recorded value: 53 (%)
